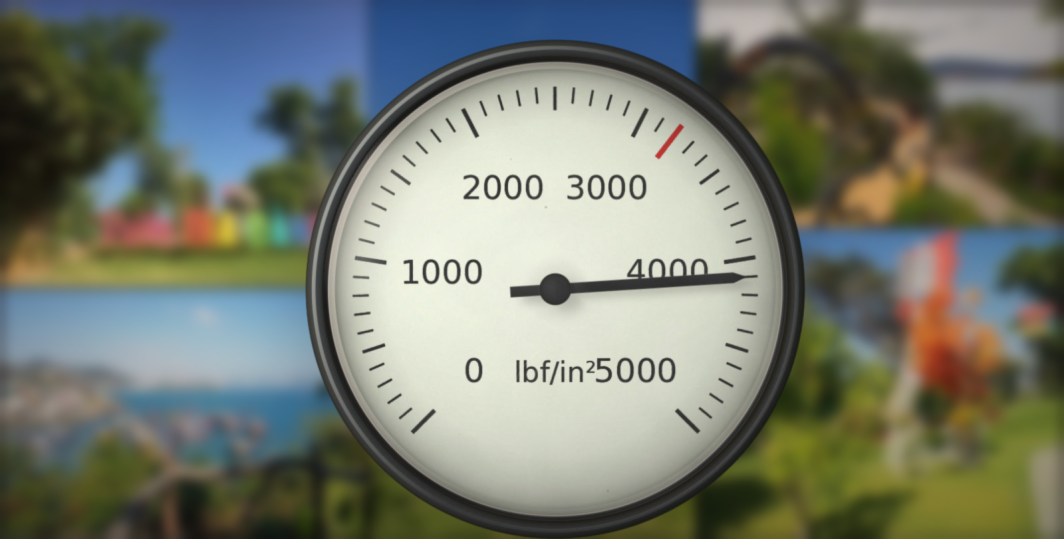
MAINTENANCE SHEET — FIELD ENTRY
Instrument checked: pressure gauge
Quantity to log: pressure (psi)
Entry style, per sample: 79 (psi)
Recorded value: 4100 (psi)
